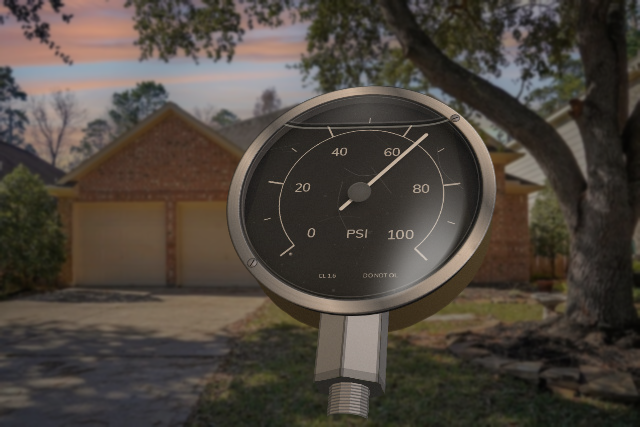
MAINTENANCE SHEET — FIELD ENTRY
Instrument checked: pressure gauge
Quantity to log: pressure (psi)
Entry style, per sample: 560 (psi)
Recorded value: 65 (psi)
